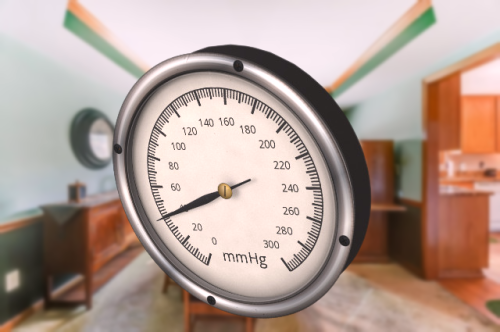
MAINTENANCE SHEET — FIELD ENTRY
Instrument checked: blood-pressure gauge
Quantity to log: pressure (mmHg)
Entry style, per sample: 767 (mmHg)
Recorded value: 40 (mmHg)
